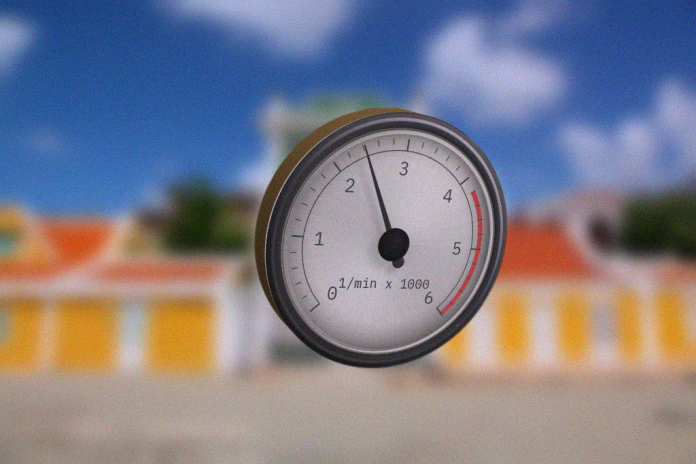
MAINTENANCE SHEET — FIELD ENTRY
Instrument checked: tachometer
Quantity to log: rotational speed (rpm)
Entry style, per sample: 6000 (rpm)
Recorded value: 2400 (rpm)
